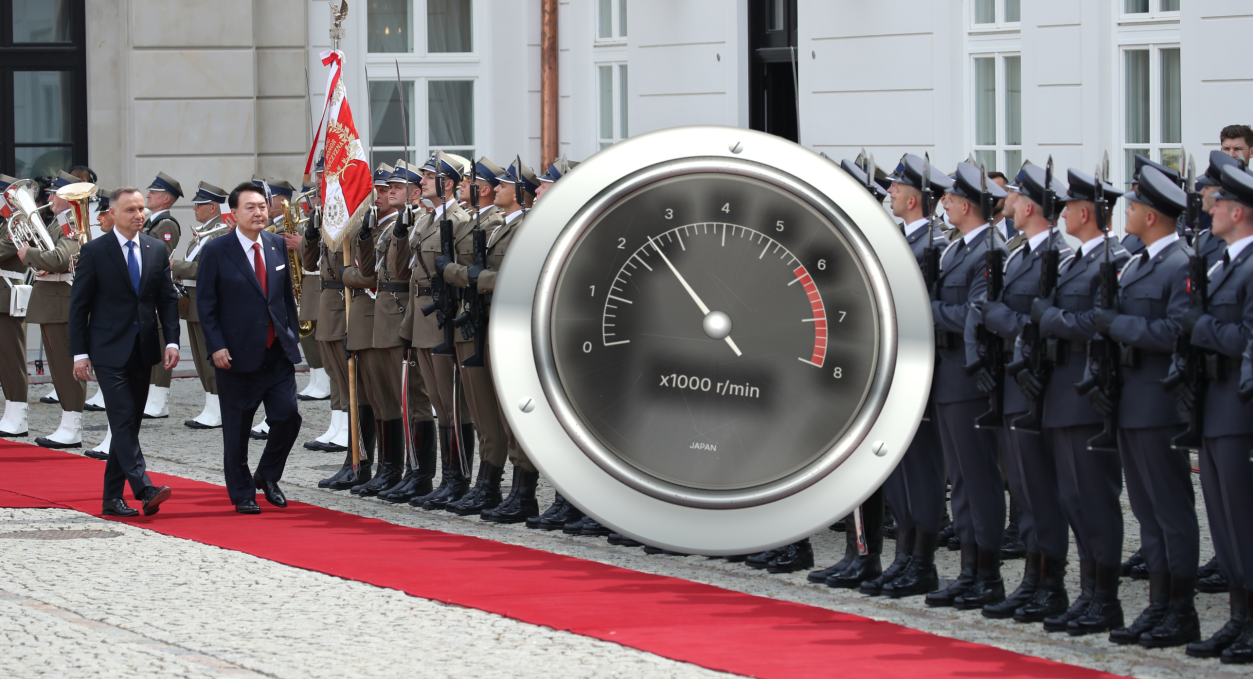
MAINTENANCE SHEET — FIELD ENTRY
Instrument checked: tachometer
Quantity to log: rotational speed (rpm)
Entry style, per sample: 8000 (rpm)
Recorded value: 2400 (rpm)
